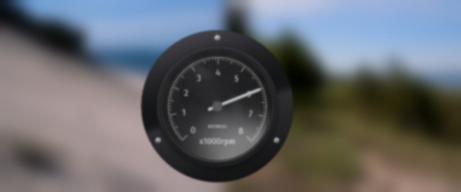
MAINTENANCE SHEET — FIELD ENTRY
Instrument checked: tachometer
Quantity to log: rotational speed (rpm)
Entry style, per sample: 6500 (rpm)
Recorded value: 6000 (rpm)
